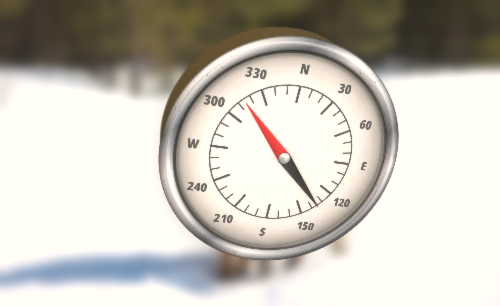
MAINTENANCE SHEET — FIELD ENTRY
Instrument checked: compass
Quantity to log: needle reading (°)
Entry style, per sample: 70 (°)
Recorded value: 315 (°)
